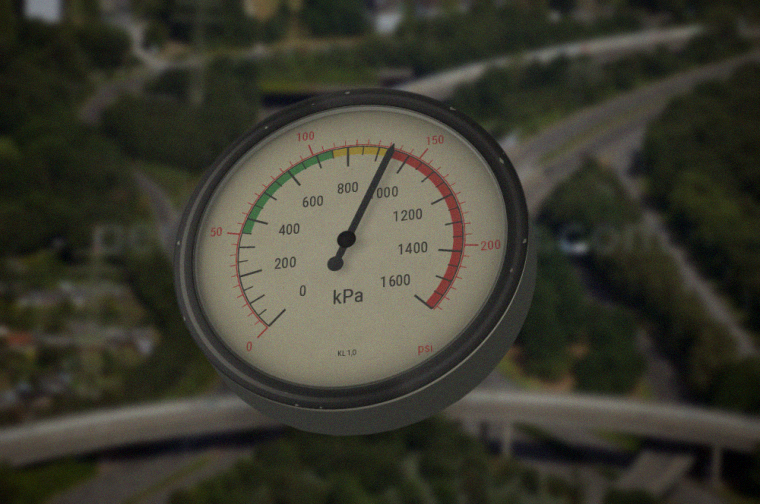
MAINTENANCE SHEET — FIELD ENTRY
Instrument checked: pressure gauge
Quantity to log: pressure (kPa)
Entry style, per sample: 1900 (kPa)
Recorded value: 950 (kPa)
